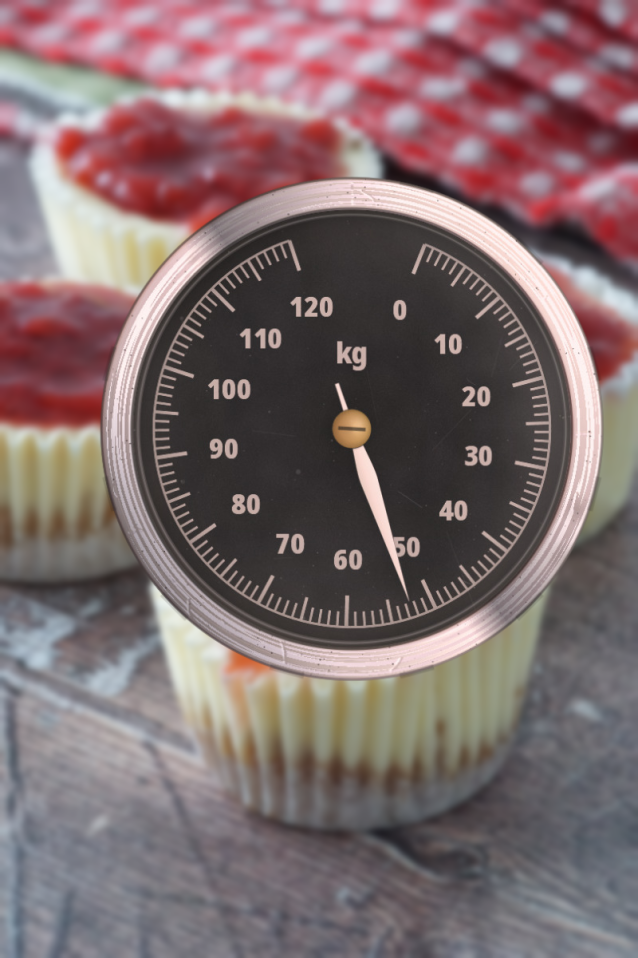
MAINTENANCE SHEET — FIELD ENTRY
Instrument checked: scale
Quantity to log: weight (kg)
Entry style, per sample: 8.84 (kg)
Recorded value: 52.5 (kg)
